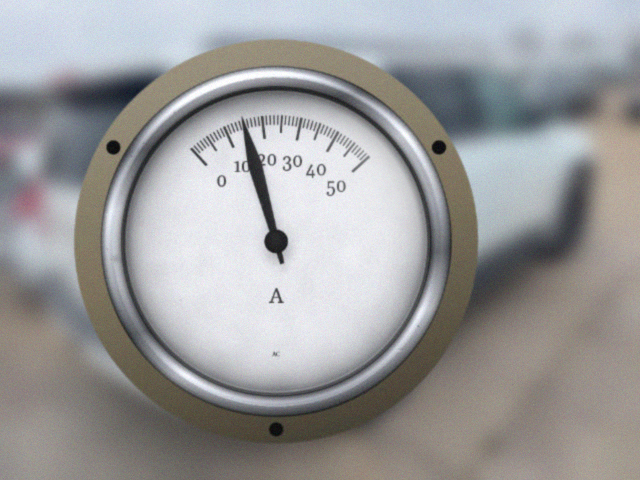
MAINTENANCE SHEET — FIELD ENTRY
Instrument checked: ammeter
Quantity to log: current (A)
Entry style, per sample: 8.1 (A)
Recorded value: 15 (A)
